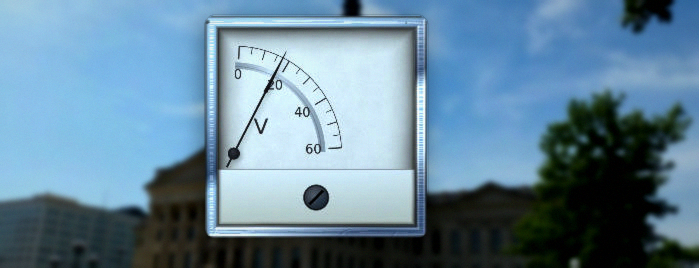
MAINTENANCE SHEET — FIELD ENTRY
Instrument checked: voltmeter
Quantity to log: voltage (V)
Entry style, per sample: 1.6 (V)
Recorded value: 17.5 (V)
